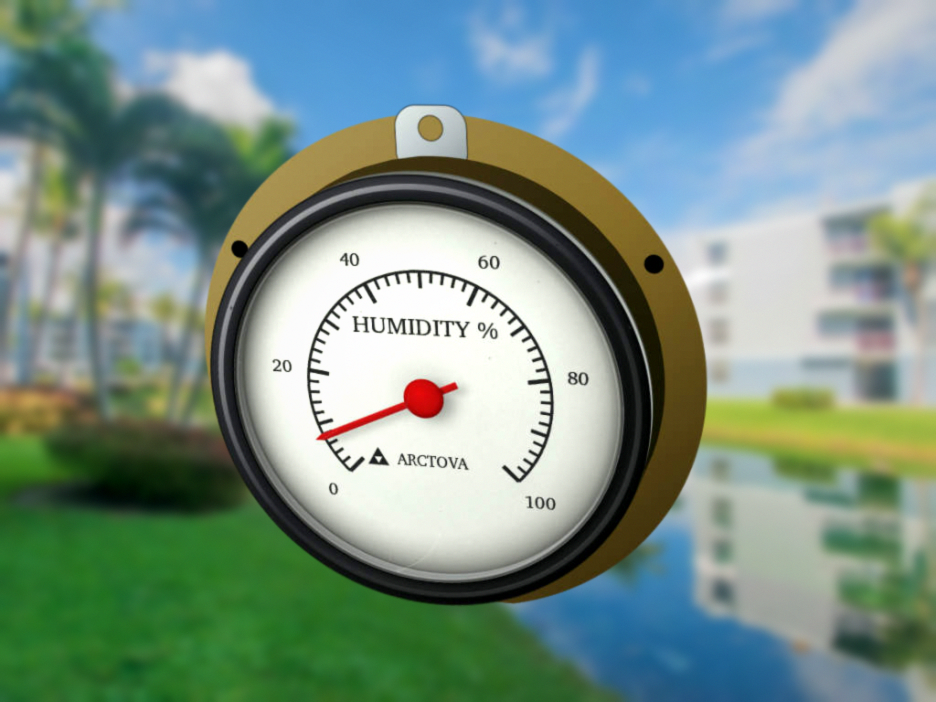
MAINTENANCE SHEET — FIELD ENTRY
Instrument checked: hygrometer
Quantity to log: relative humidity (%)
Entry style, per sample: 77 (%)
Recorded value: 8 (%)
